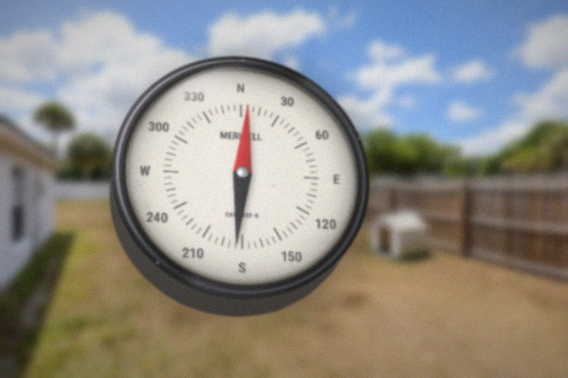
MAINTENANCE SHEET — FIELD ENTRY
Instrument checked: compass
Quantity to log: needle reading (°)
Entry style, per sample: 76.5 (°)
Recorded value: 5 (°)
